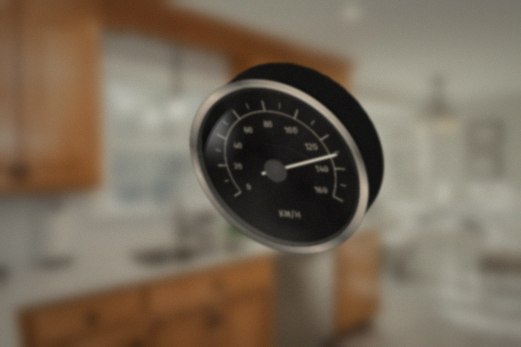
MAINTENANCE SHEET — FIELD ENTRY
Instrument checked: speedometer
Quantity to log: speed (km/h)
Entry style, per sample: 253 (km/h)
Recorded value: 130 (km/h)
